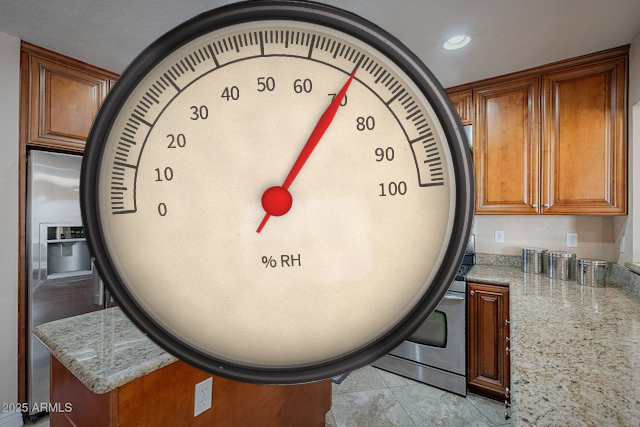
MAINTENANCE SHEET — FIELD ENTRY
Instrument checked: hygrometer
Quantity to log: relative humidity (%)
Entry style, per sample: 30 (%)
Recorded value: 70 (%)
